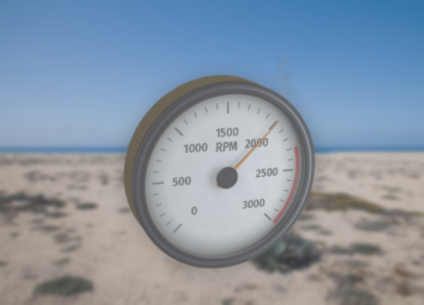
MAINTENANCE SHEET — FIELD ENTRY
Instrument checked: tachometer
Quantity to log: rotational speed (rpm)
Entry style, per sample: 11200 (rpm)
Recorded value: 2000 (rpm)
